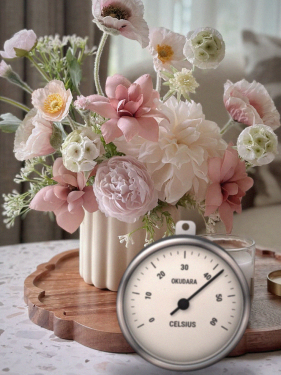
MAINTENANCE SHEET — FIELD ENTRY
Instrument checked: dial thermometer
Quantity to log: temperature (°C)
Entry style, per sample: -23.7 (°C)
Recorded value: 42 (°C)
